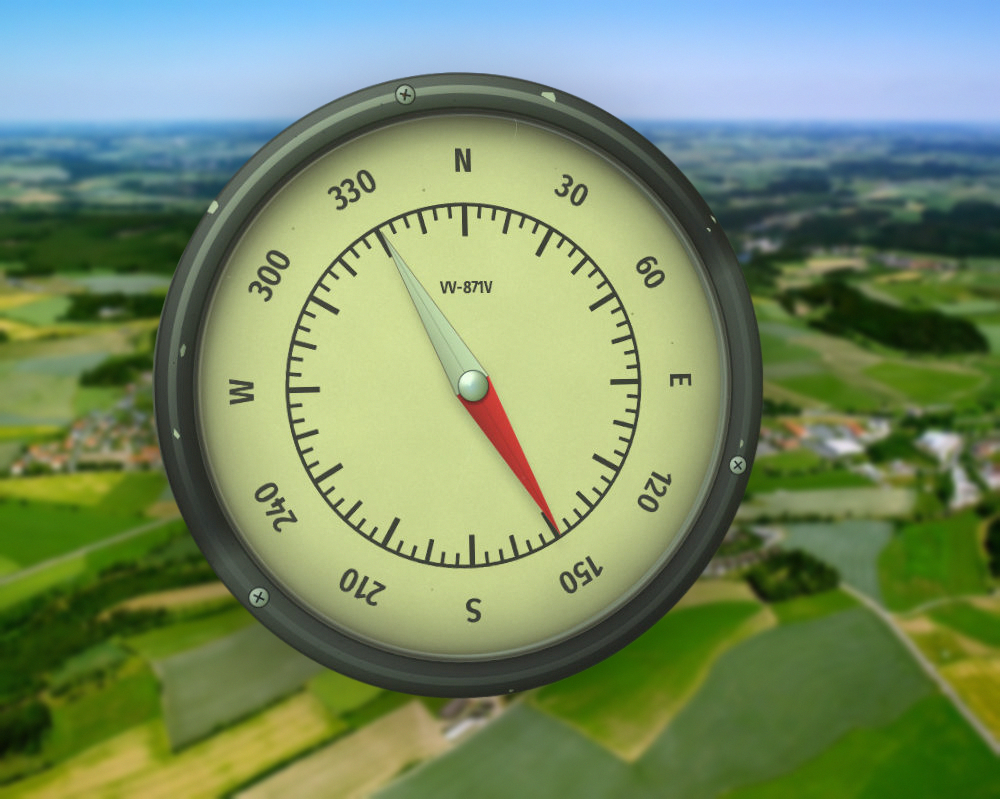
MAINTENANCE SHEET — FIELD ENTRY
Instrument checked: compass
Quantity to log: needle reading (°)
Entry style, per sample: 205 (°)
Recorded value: 150 (°)
